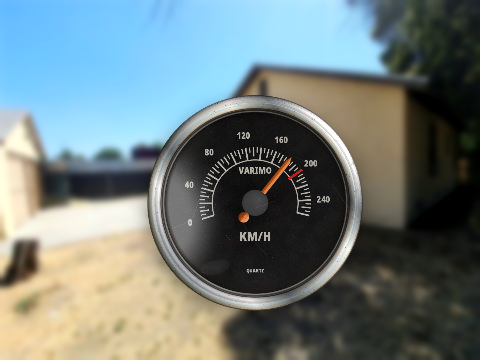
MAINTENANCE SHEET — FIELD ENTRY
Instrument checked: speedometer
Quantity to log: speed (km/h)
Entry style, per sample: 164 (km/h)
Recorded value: 180 (km/h)
